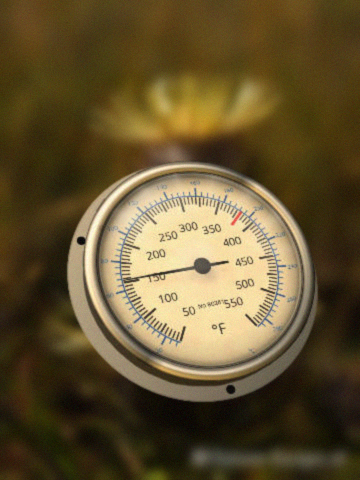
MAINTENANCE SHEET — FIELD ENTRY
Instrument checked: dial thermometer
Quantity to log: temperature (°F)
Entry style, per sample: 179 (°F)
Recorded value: 150 (°F)
